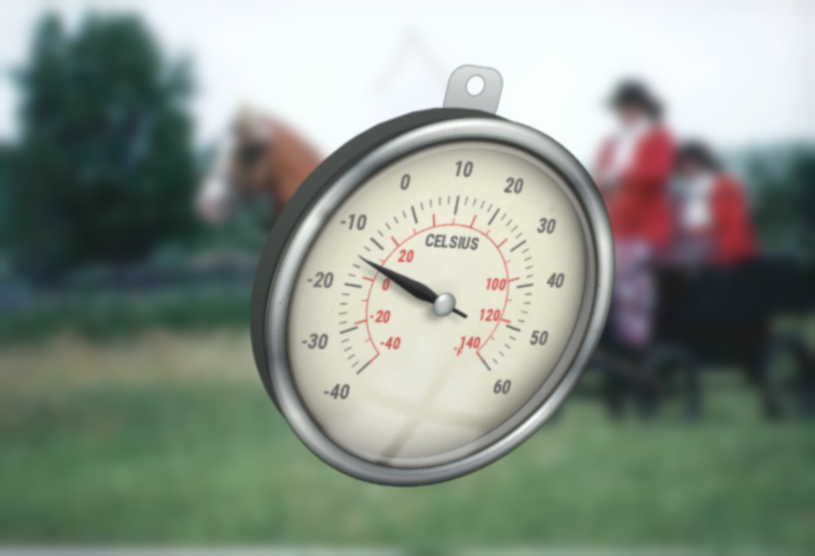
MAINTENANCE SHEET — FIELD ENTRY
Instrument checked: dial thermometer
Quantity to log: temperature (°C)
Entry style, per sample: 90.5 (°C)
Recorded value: -14 (°C)
